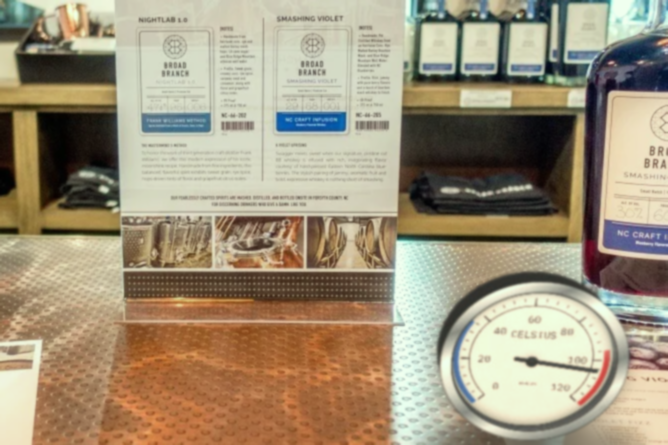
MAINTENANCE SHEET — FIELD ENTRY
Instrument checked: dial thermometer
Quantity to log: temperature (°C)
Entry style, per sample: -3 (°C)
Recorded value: 104 (°C)
